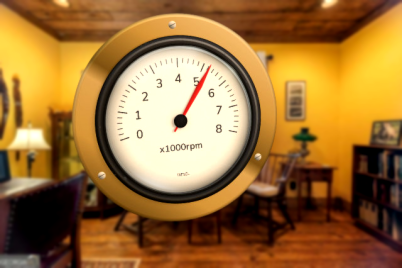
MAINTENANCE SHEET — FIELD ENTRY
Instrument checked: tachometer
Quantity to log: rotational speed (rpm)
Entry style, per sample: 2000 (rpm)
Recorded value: 5200 (rpm)
